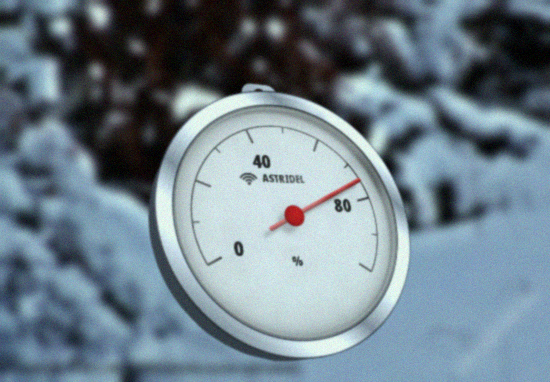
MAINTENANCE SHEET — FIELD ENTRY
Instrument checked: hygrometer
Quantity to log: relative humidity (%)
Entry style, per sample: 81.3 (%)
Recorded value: 75 (%)
